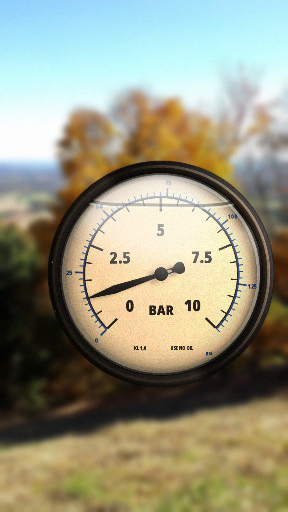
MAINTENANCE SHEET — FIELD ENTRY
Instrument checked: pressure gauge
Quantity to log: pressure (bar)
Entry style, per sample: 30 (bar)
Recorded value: 1 (bar)
